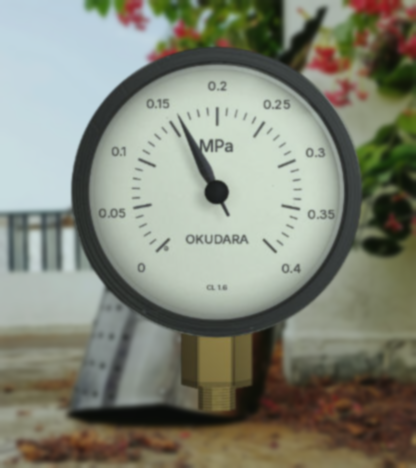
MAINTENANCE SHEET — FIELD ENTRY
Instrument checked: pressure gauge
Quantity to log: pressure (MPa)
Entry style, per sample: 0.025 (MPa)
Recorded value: 0.16 (MPa)
